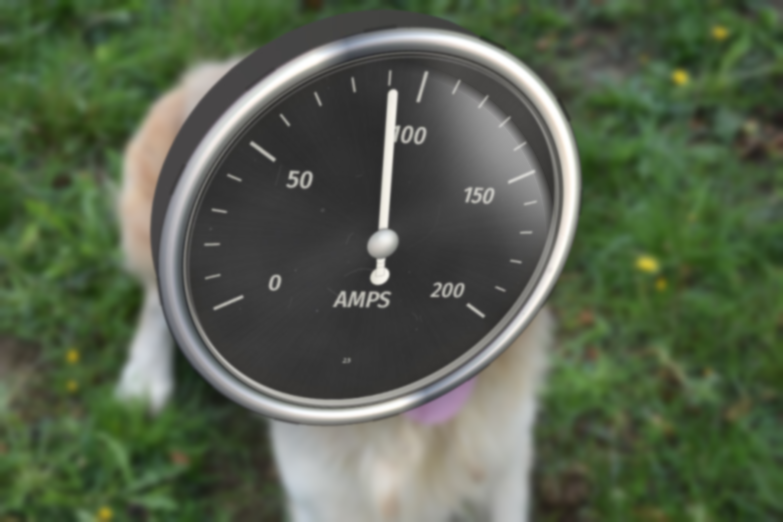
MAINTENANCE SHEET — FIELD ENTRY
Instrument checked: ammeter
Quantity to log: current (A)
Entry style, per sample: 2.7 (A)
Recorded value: 90 (A)
